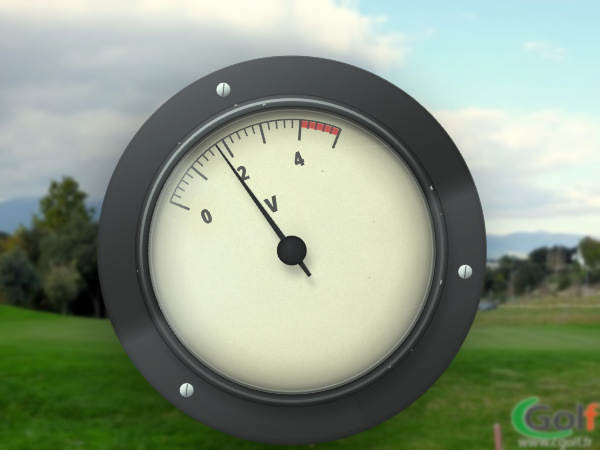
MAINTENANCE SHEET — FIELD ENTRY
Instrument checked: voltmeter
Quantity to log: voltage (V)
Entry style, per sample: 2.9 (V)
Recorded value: 1.8 (V)
